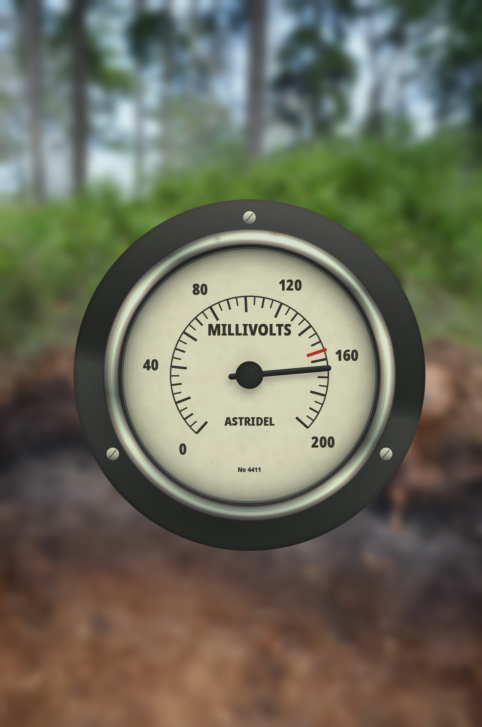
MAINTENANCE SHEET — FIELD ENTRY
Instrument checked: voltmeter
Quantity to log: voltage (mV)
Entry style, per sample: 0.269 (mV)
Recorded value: 165 (mV)
